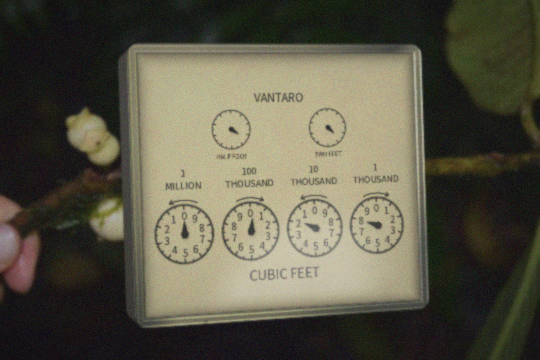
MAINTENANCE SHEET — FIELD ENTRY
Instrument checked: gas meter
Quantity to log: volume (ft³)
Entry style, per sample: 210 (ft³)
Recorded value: 1800 (ft³)
